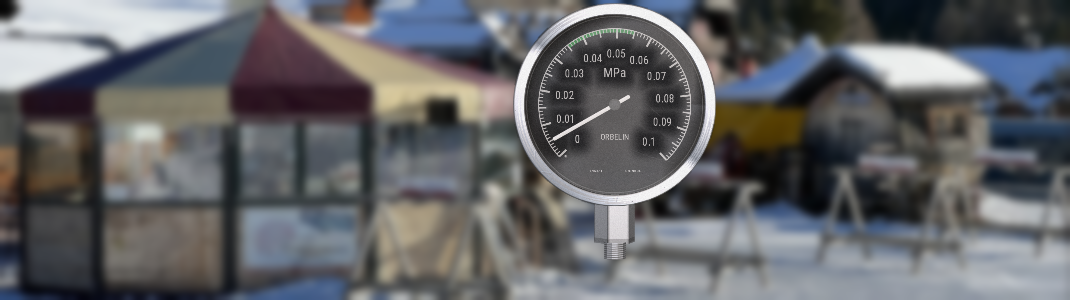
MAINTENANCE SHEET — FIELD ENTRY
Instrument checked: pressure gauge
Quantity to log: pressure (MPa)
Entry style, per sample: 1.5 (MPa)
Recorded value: 0.005 (MPa)
